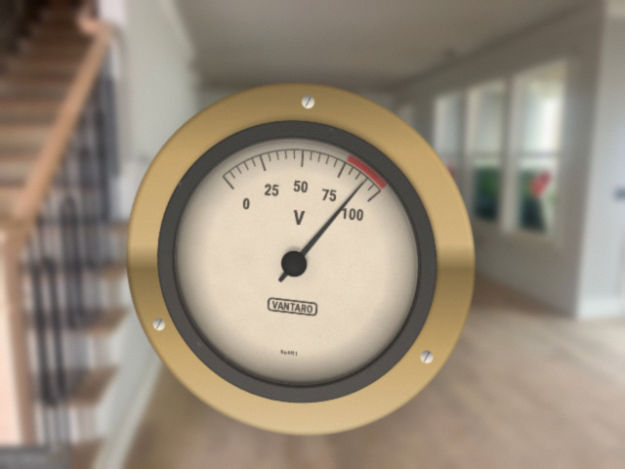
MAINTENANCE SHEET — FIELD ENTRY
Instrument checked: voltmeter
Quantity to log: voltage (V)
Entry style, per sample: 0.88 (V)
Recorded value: 90 (V)
